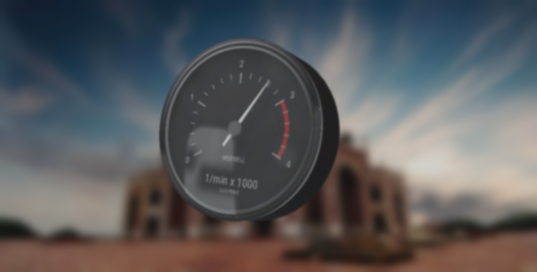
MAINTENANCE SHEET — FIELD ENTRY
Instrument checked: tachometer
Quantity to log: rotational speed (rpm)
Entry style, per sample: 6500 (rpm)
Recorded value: 2600 (rpm)
